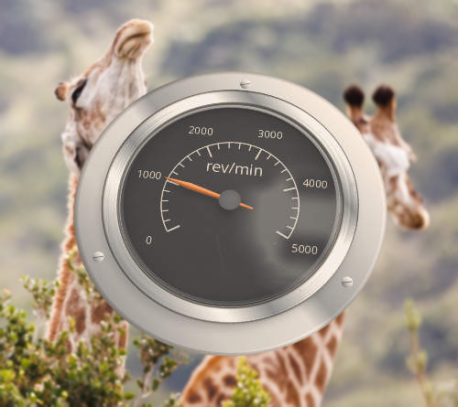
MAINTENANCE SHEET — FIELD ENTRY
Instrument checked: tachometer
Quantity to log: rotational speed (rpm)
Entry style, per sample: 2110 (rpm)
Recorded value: 1000 (rpm)
